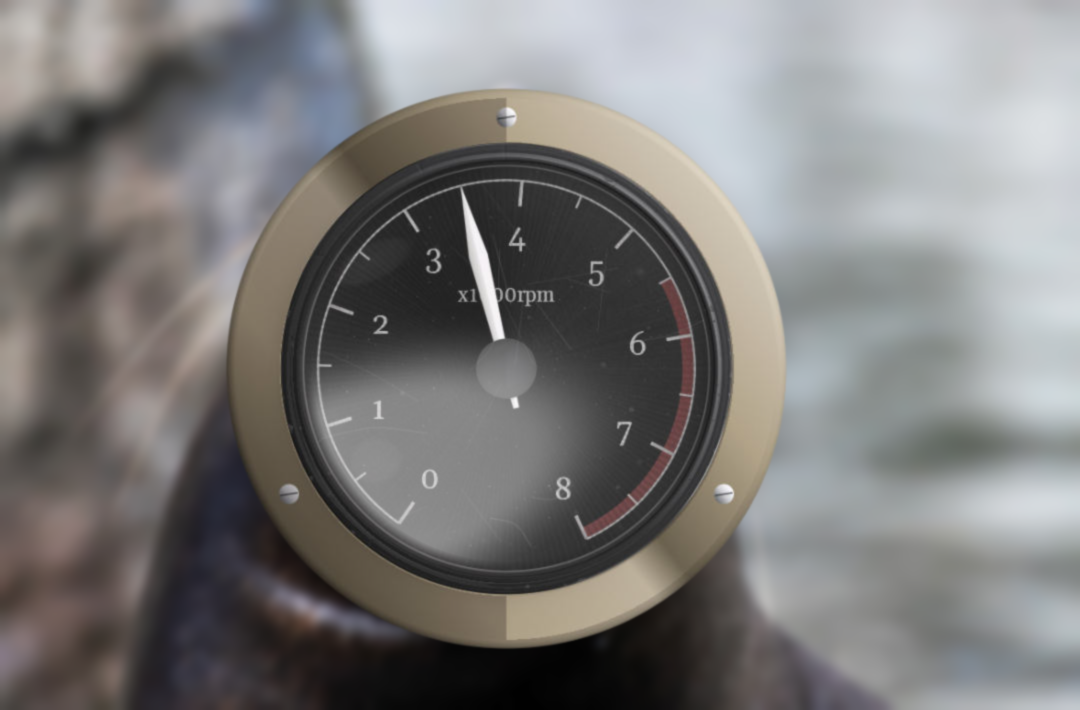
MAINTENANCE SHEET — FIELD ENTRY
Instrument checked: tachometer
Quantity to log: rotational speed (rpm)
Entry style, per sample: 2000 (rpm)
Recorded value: 3500 (rpm)
